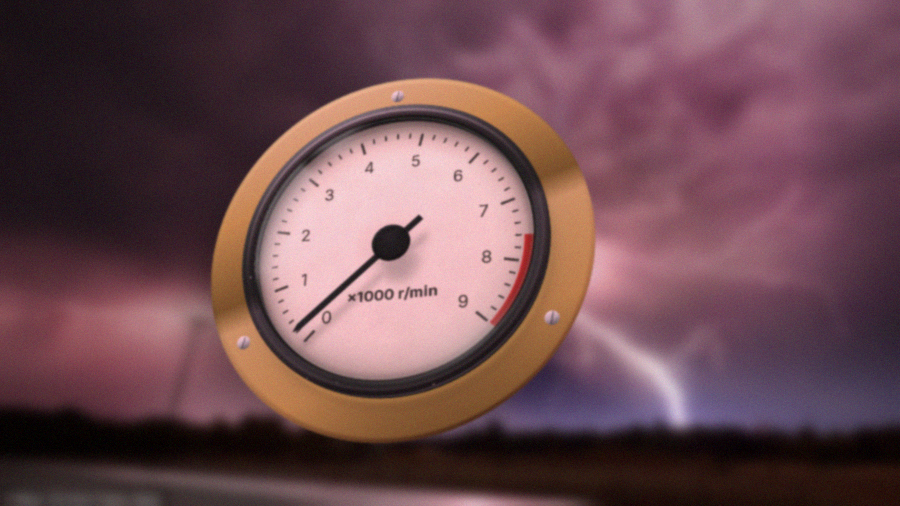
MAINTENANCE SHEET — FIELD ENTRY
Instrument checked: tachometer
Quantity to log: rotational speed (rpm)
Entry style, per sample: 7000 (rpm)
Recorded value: 200 (rpm)
